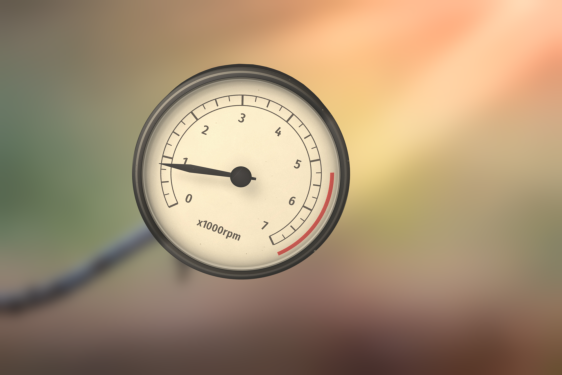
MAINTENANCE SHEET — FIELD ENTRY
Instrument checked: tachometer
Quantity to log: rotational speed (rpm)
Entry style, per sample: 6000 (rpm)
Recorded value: 875 (rpm)
